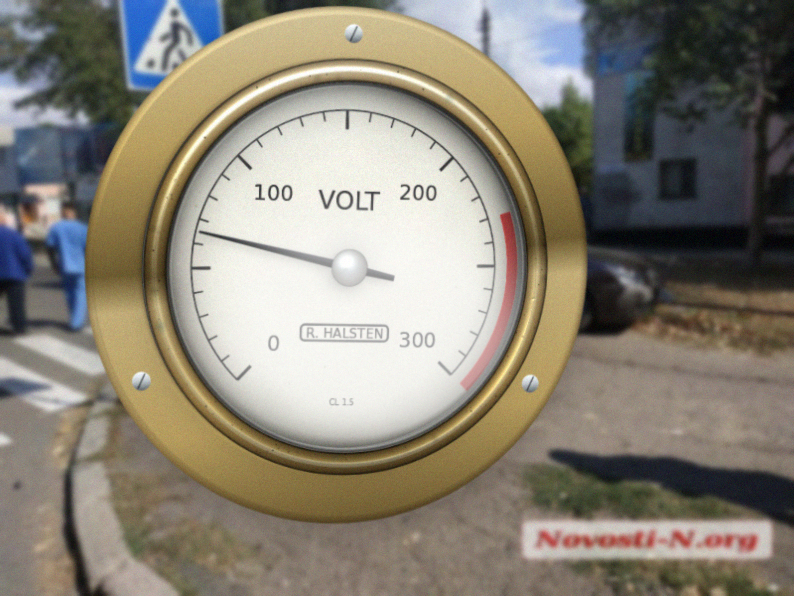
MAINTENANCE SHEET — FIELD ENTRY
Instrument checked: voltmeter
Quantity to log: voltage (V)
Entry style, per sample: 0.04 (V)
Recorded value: 65 (V)
